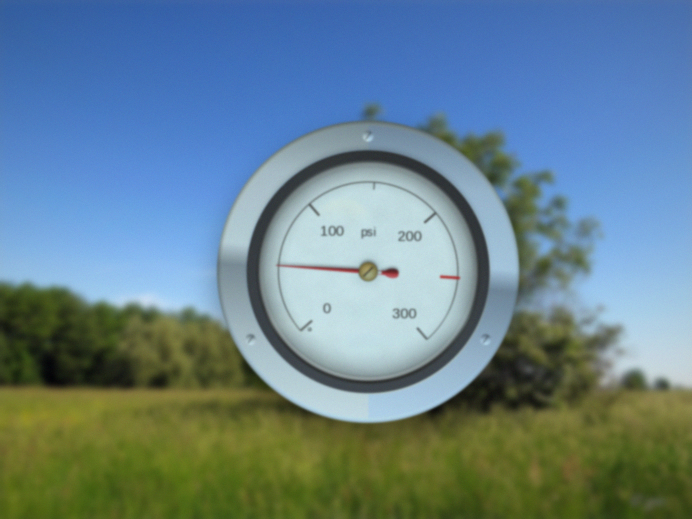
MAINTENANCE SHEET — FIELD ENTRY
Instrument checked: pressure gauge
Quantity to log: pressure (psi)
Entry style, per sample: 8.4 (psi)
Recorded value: 50 (psi)
